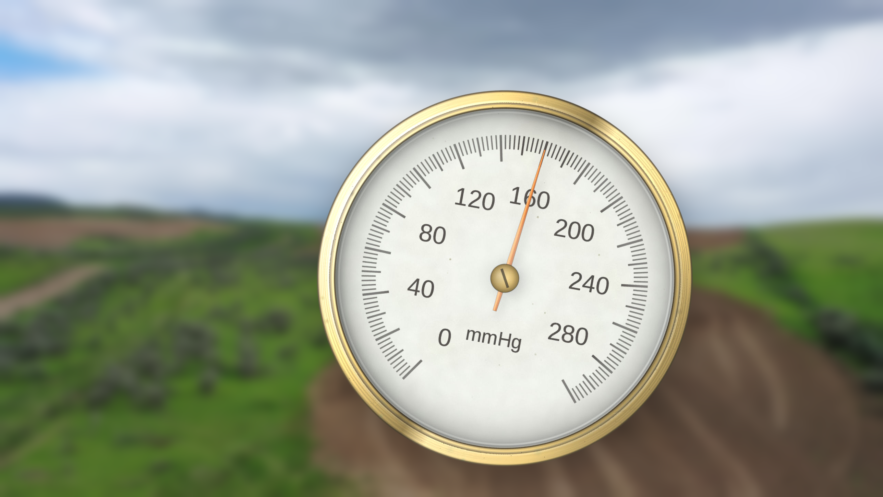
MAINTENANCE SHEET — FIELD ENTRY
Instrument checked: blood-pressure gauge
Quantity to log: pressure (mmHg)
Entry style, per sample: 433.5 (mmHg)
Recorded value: 160 (mmHg)
